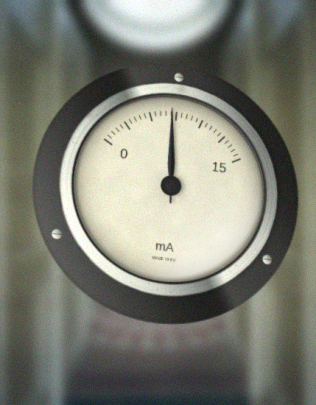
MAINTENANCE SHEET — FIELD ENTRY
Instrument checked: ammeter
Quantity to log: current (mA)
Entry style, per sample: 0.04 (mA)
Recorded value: 7 (mA)
